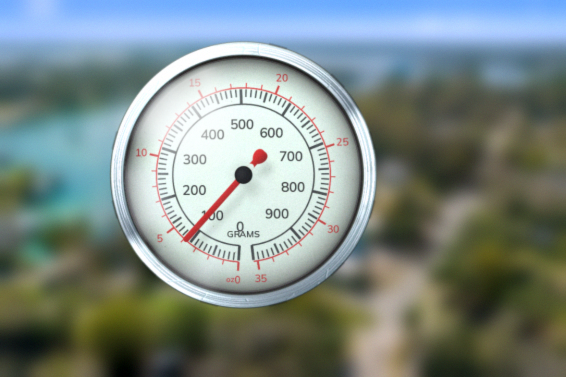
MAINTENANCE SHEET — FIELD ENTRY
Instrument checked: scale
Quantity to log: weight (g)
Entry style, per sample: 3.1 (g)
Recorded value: 110 (g)
